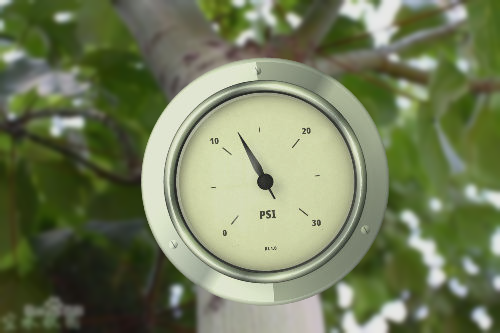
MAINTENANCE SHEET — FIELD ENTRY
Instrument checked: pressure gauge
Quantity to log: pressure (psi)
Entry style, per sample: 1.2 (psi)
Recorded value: 12.5 (psi)
